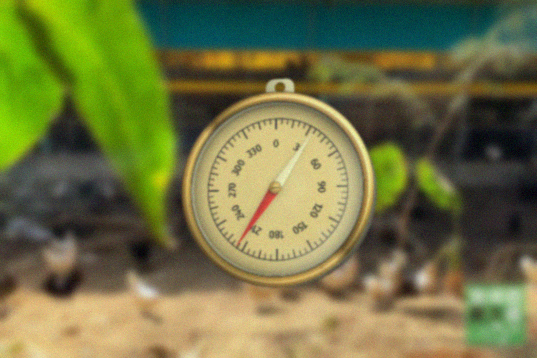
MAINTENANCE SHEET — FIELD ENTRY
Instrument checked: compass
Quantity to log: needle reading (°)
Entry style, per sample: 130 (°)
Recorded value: 215 (°)
